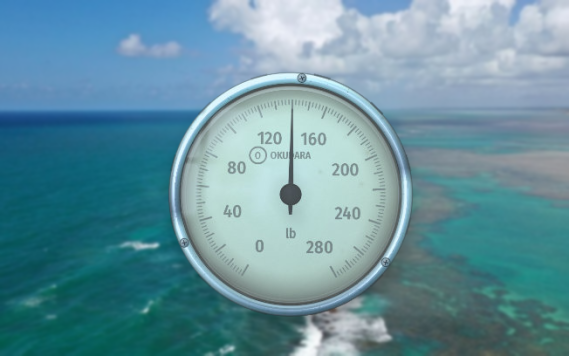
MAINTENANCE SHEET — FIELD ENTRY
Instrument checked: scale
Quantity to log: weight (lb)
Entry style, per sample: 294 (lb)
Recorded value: 140 (lb)
